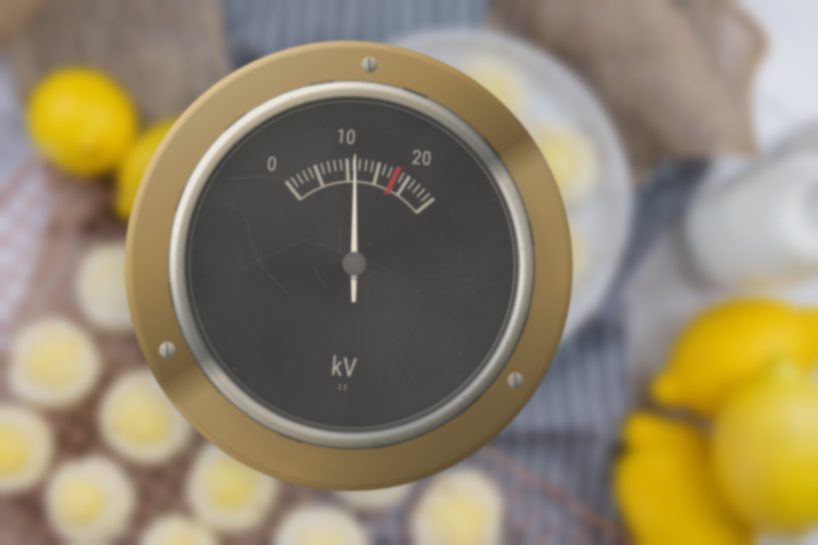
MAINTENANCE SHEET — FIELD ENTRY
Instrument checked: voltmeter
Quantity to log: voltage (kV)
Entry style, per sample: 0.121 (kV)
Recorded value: 11 (kV)
